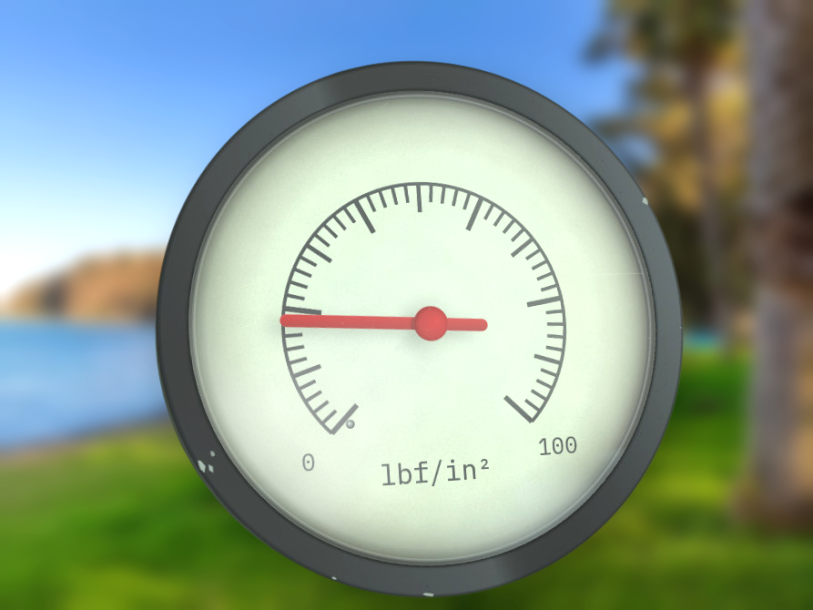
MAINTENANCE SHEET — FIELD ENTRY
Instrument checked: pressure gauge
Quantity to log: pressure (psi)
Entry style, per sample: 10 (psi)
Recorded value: 18 (psi)
